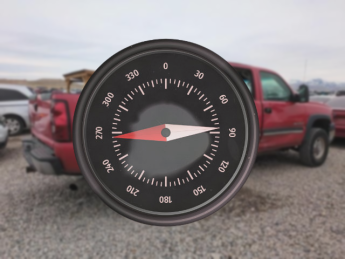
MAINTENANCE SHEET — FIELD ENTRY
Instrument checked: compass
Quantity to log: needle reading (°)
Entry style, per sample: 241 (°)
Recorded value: 265 (°)
